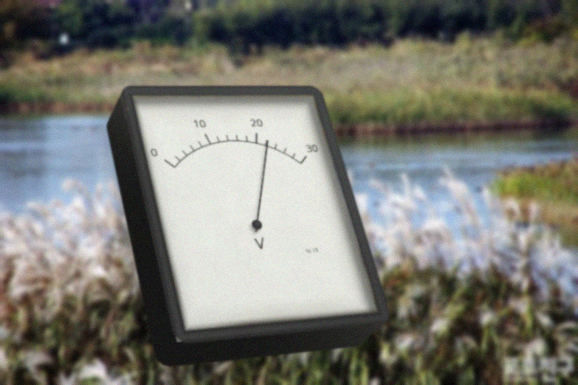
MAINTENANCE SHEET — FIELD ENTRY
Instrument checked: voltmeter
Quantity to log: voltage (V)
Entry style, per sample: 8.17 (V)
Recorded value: 22 (V)
